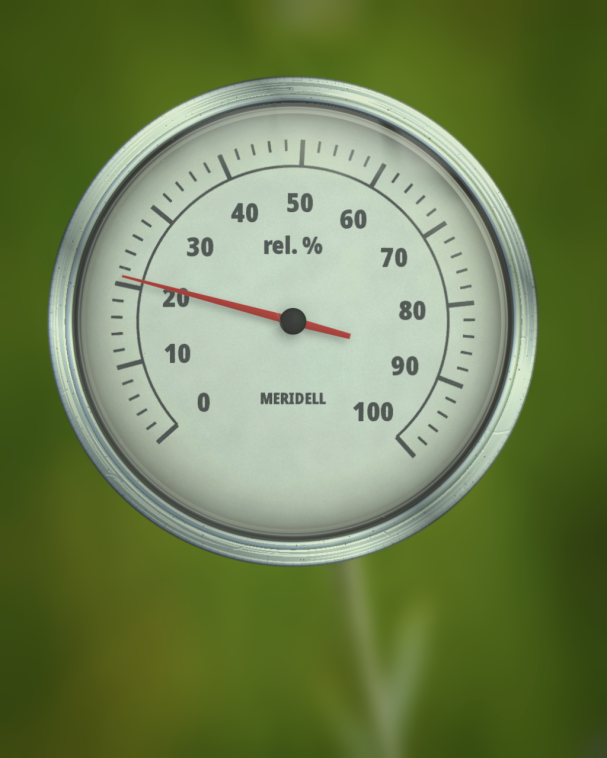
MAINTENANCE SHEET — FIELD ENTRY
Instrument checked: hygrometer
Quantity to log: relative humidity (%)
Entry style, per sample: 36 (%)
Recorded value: 21 (%)
